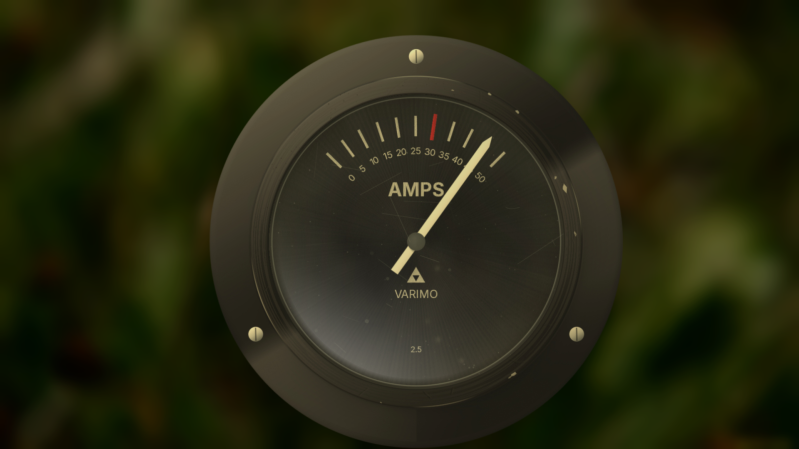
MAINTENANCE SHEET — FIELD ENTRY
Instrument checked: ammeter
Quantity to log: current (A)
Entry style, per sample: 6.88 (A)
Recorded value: 45 (A)
